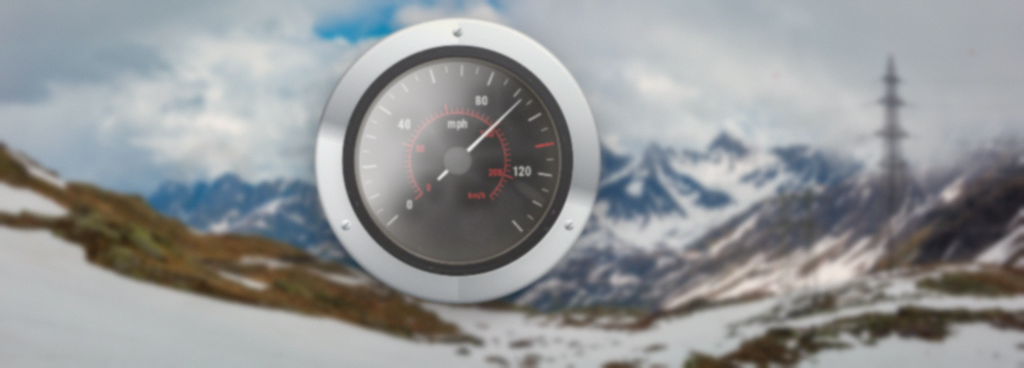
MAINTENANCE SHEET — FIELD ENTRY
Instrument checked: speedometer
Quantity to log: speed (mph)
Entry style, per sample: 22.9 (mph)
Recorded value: 92.5 (mph)
